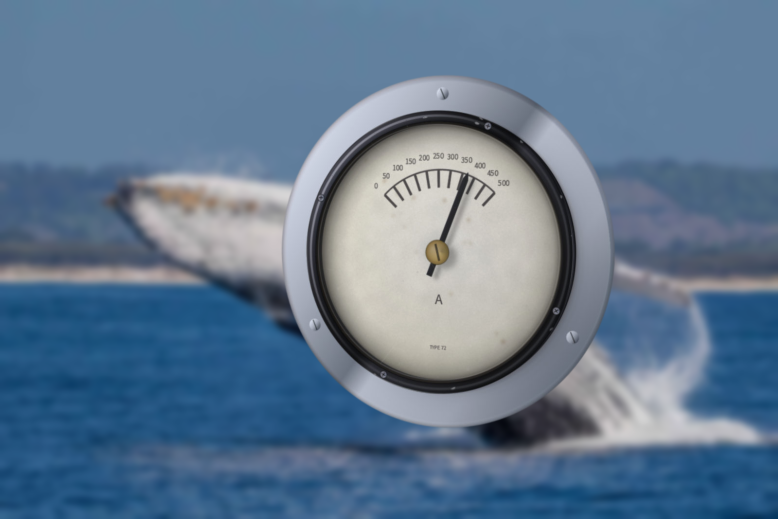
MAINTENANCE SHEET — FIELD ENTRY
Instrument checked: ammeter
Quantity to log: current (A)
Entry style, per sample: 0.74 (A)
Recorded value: 375 (A)
